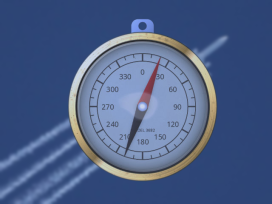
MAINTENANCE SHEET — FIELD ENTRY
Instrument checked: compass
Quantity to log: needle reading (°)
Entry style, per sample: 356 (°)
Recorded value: 20 (°)
